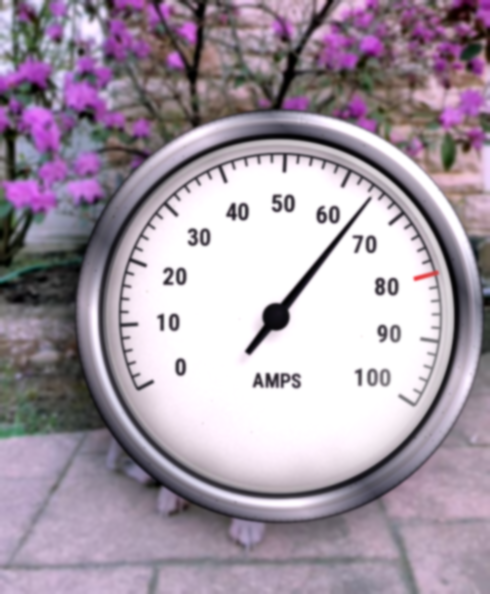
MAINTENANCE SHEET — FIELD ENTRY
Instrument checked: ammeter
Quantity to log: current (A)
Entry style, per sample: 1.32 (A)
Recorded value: 65 (A)
